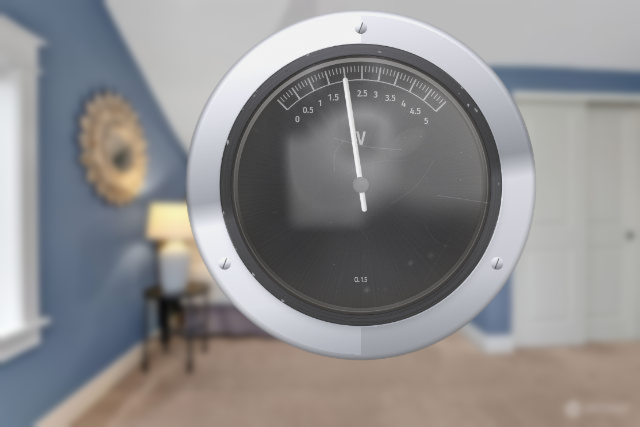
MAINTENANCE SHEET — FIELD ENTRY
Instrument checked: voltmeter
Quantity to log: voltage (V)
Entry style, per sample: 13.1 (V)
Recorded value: 2 (V)
